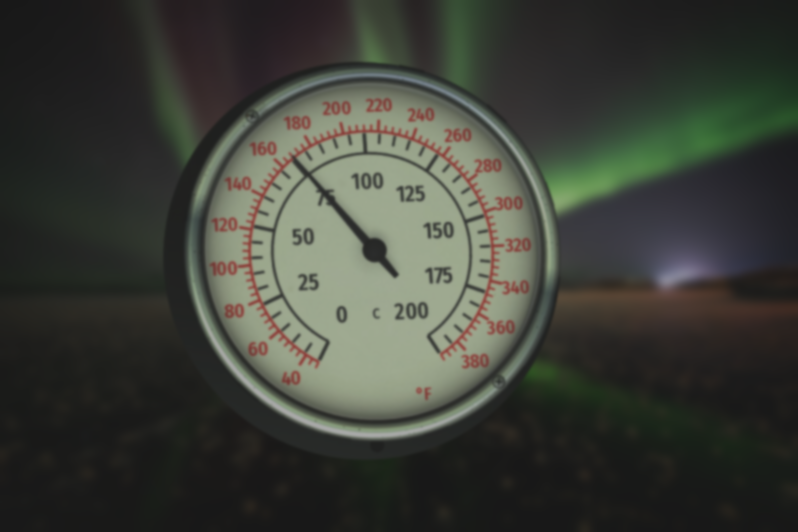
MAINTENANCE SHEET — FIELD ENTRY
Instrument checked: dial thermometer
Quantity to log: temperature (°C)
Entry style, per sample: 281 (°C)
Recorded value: 75 (°C)
